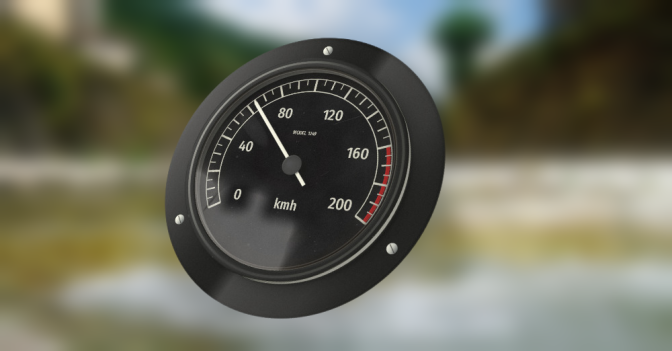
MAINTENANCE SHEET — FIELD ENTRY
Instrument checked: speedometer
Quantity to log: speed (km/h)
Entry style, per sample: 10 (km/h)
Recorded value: 65 (km/h)
